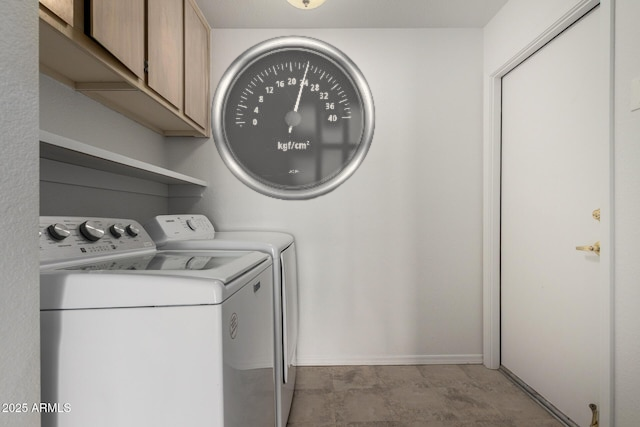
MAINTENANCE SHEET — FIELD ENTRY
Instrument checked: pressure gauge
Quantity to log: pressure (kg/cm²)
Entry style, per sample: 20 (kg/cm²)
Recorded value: 24 (kg/cm²)
